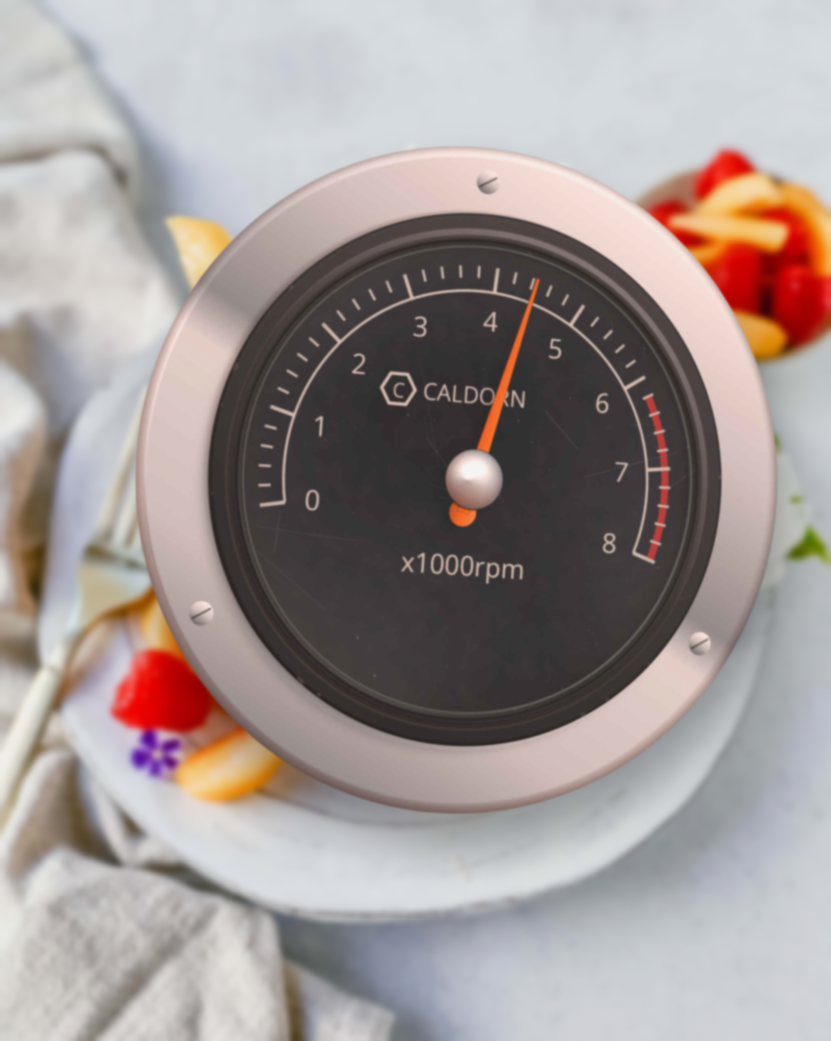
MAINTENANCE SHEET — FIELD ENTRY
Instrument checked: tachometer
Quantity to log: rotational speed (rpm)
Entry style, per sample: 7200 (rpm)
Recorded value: 4400 (rpm)
